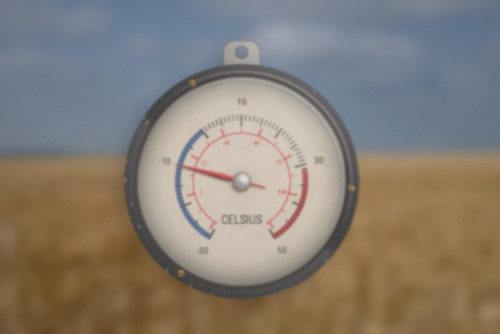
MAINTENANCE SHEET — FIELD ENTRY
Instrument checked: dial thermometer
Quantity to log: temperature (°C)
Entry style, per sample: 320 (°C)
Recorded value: -10 (°C)
